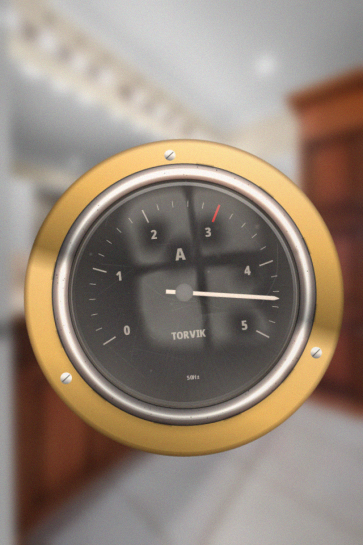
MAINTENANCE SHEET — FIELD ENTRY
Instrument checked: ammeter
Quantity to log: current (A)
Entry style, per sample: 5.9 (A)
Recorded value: 4.5 (A)
